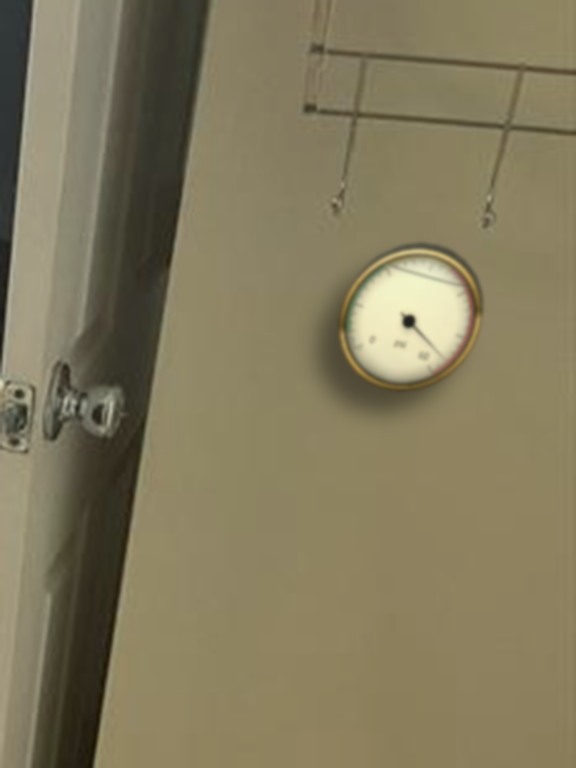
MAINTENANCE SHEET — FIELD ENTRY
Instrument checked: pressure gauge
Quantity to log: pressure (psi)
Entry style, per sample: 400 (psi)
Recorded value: 56 (psi)
